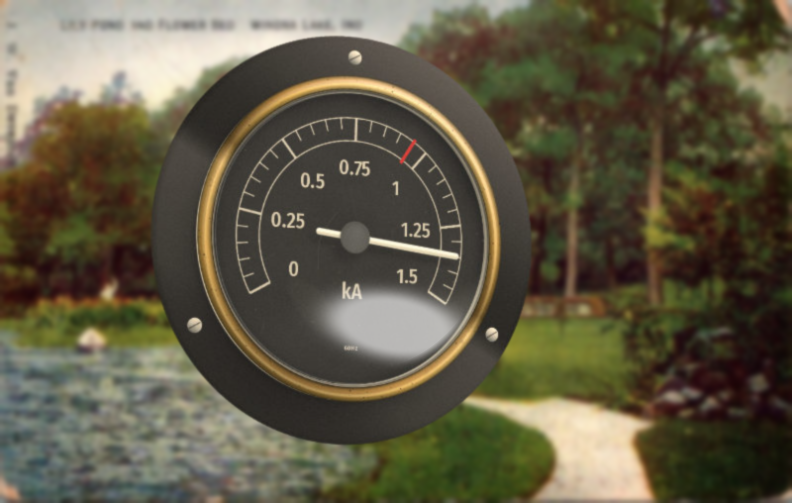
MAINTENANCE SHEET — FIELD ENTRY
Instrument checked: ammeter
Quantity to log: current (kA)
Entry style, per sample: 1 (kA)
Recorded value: 1.35 (kA)
